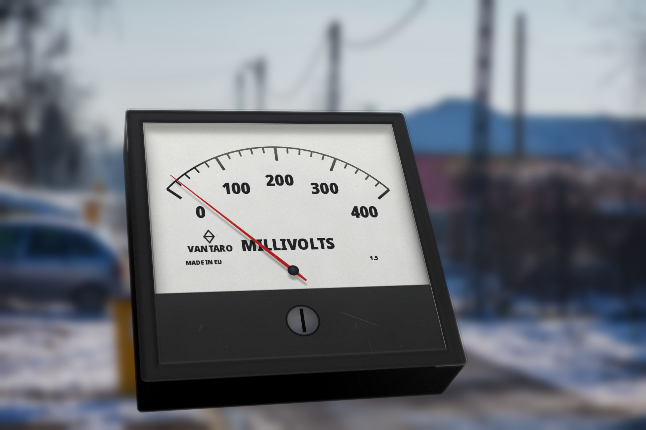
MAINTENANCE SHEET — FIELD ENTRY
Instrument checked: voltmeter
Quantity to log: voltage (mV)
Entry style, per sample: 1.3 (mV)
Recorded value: 20 (mV)
